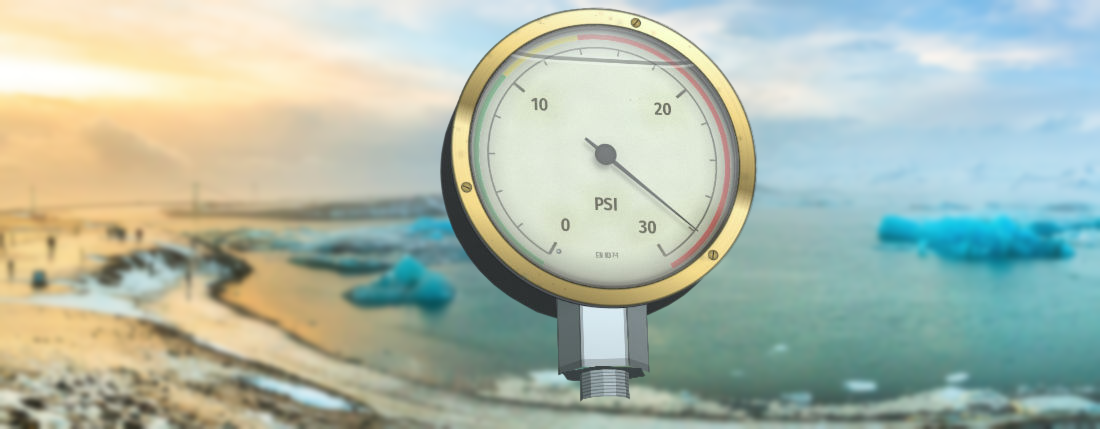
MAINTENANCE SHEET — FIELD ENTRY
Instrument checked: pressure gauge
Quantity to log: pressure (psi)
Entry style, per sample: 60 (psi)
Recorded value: 28 (psi)
